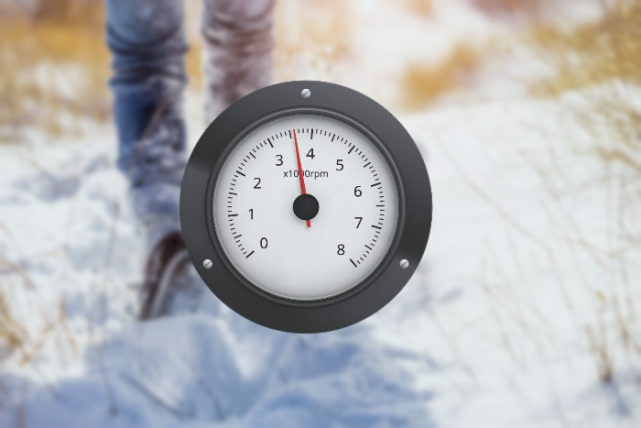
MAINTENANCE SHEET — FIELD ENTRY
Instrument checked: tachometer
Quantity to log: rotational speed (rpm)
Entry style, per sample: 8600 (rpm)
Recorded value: 3600 (rpm)
